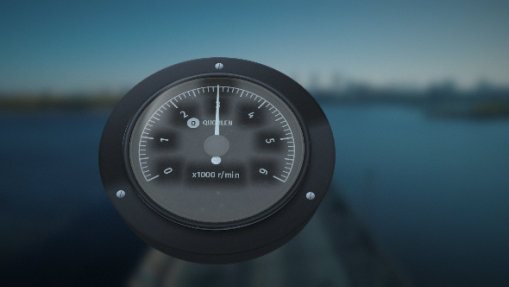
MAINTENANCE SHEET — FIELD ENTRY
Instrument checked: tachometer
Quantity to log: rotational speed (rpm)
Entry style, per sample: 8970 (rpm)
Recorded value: 3000 (rpm)
